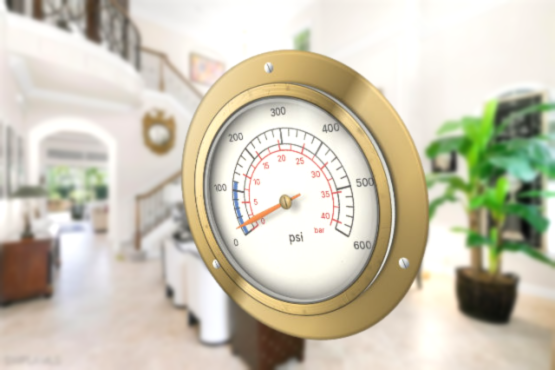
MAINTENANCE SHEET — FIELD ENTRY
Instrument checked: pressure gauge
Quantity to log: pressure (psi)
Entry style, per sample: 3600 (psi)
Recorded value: 20 (psi)
